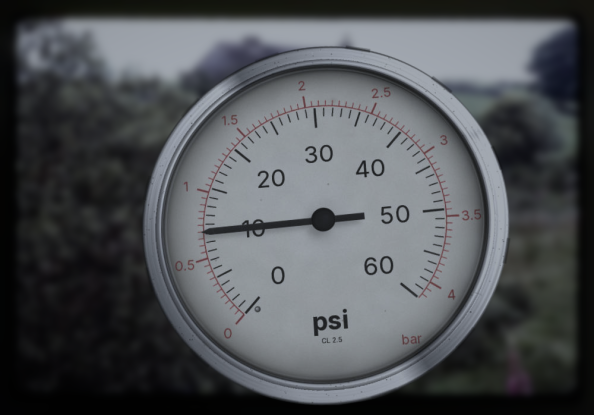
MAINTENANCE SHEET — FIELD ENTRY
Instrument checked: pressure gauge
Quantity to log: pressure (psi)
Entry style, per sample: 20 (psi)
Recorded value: 10 (psi)
